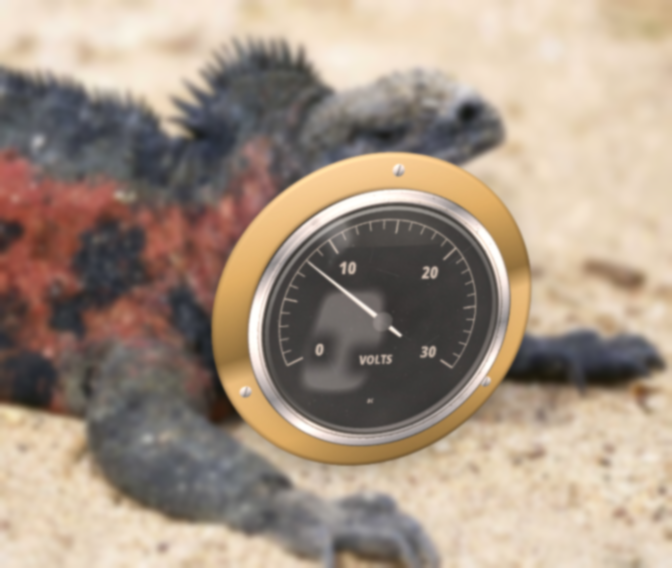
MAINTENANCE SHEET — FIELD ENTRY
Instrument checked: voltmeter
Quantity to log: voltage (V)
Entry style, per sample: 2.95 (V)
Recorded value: 8 (V)
